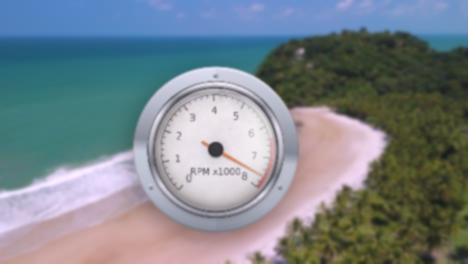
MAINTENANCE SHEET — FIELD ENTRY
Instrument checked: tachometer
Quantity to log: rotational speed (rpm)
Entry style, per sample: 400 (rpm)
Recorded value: 7600 (rpm)
